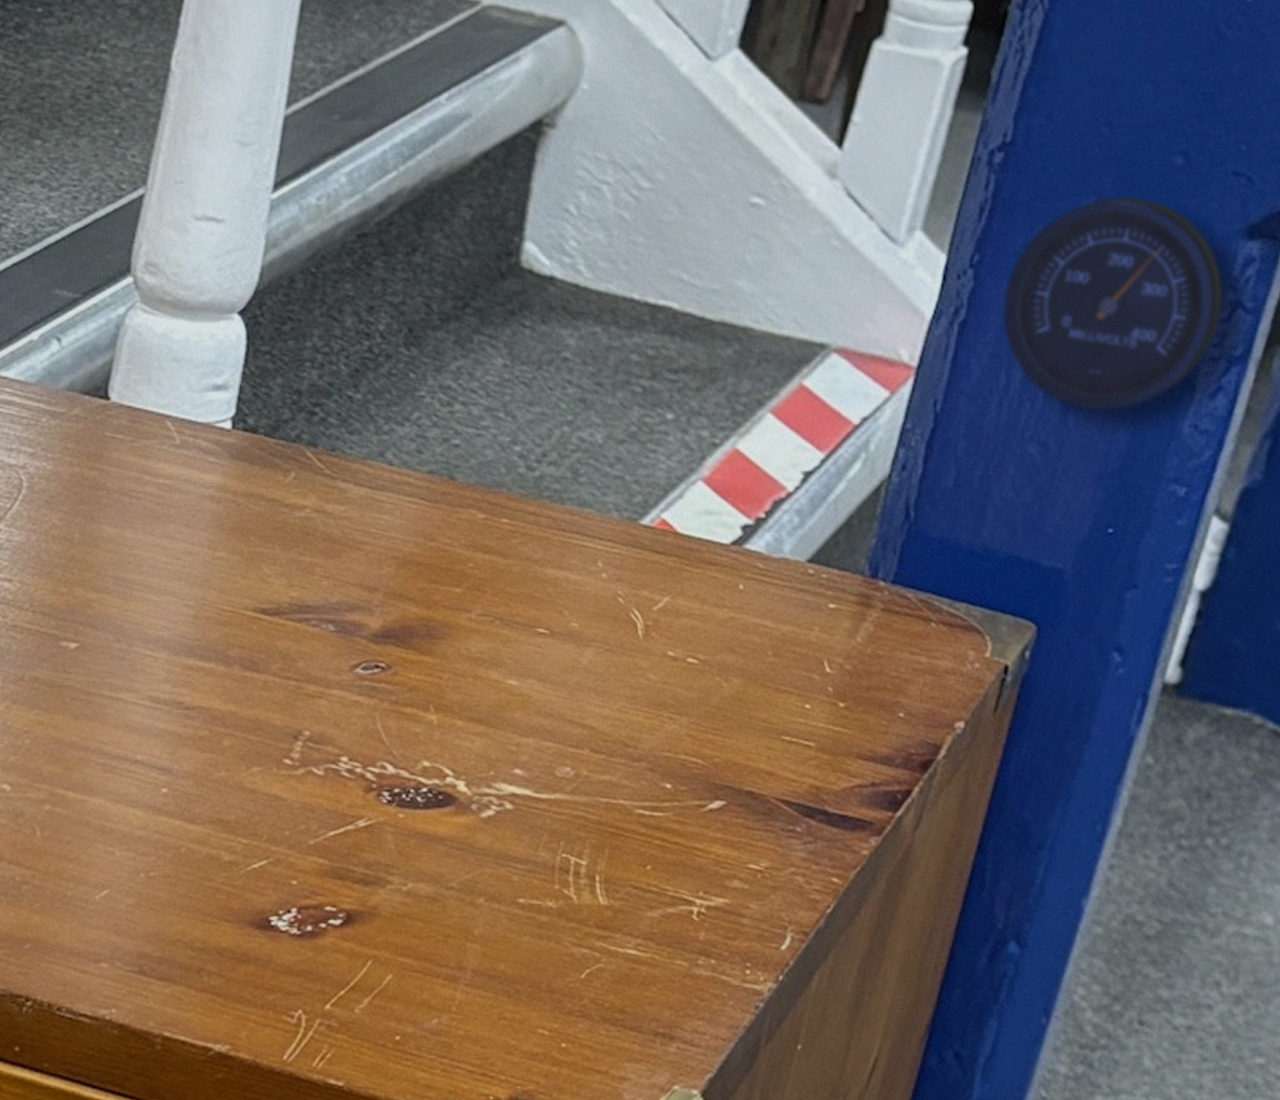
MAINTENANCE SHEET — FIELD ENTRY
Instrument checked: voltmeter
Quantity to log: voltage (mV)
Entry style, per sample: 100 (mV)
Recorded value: 250 (mV)
